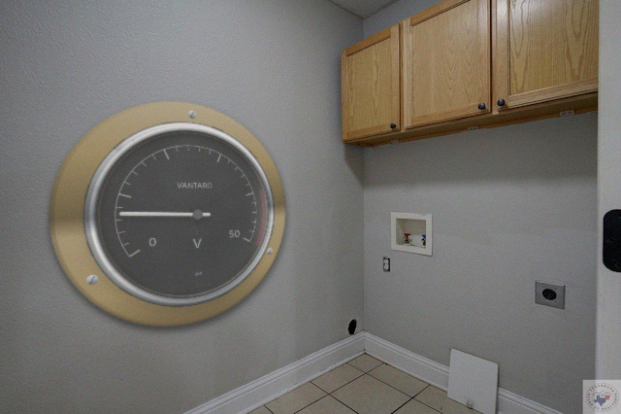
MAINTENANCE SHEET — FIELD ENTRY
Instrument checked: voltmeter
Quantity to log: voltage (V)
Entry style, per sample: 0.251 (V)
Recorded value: 7 (V)
